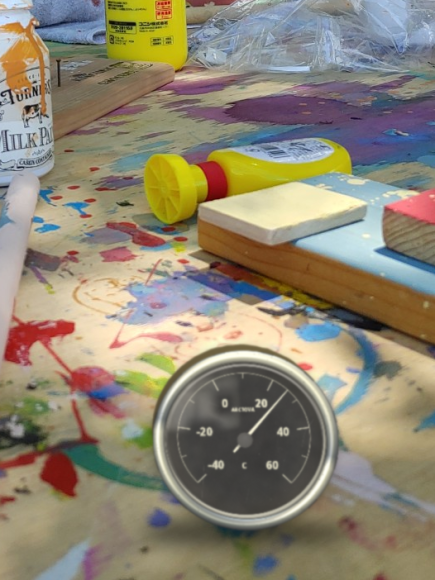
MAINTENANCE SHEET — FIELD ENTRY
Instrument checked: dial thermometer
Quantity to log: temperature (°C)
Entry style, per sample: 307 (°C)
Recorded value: 25 (°C)
